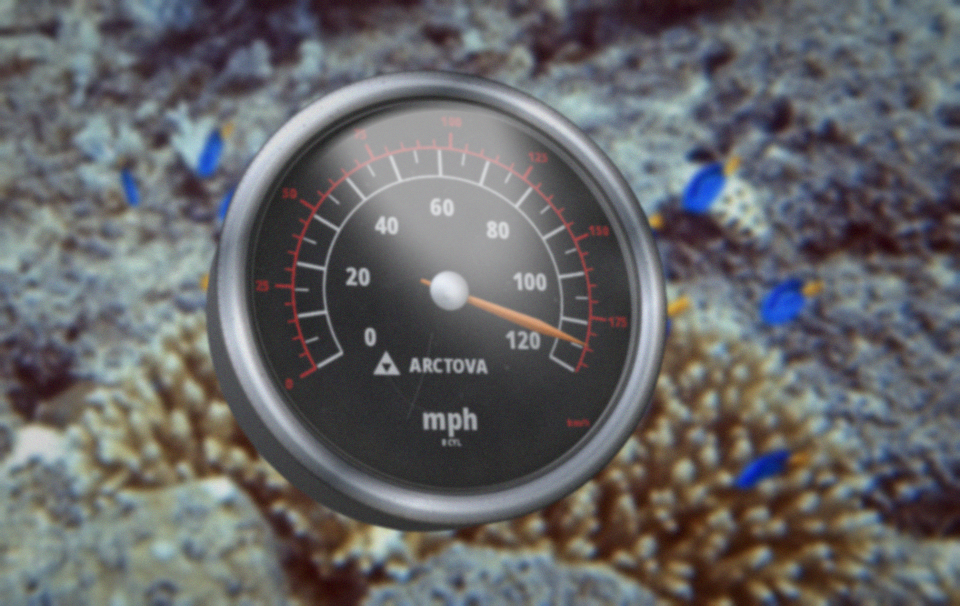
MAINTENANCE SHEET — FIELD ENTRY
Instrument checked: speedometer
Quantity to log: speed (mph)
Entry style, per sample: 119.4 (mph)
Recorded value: 115 (mph)
